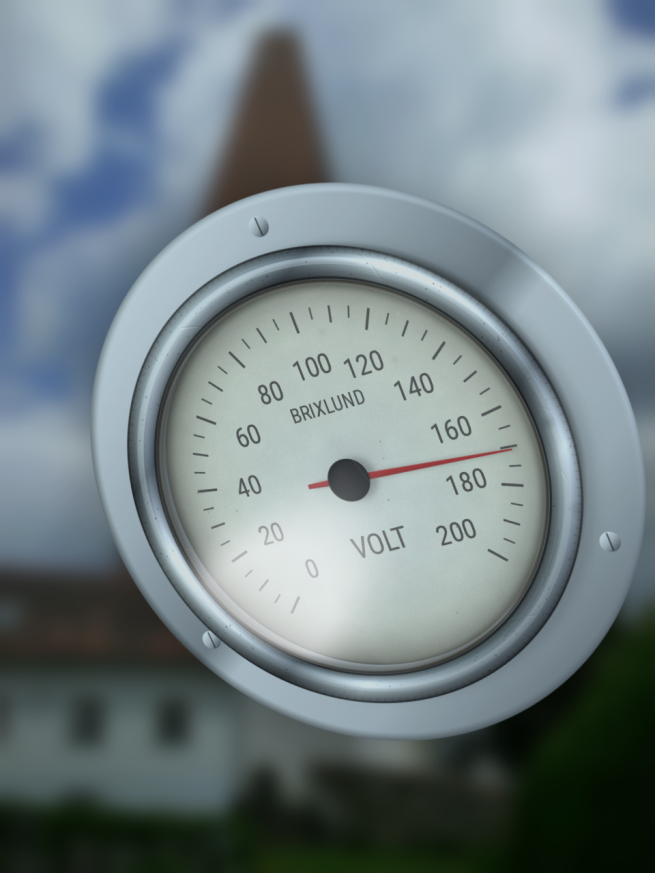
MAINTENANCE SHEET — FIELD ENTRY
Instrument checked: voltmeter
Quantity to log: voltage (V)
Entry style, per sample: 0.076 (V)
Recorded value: 170 (V)
